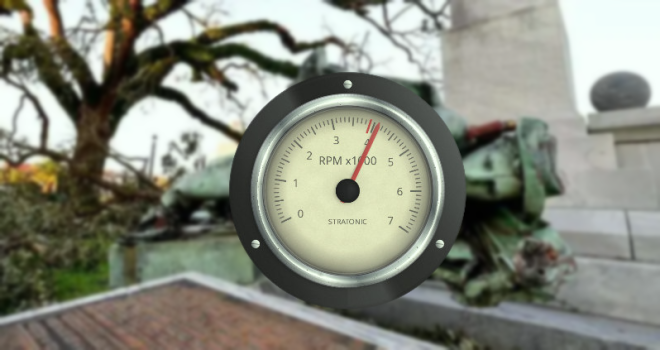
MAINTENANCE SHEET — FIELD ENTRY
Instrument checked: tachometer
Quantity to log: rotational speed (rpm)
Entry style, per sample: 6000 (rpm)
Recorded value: 4100 (rpm)
